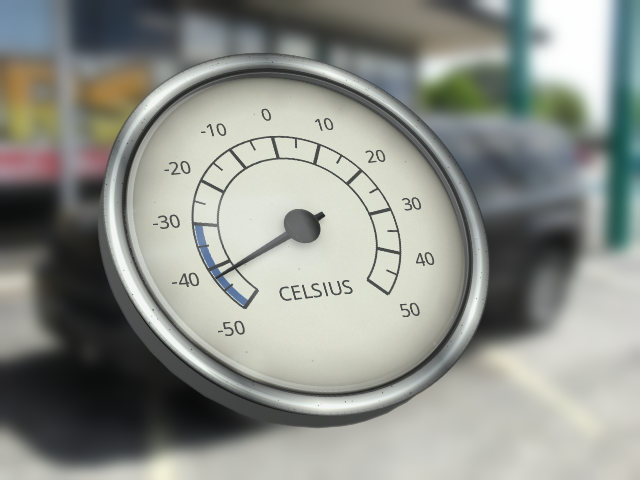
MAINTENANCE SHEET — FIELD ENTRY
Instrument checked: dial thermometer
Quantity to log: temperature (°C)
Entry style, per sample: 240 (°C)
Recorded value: -42.5 (°C)
